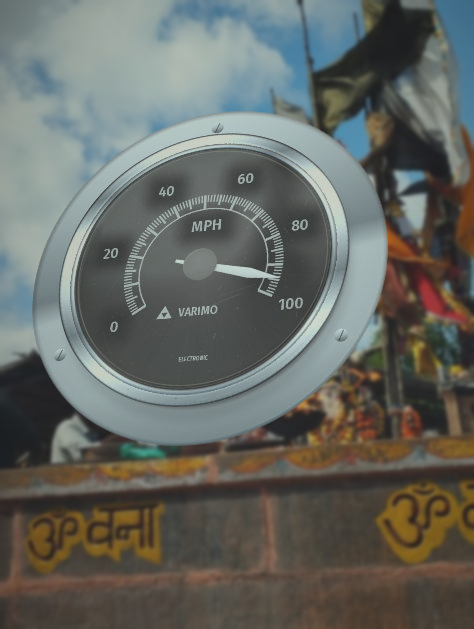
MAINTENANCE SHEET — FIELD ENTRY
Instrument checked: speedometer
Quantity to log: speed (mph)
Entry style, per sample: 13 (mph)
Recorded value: 95 (mph)
